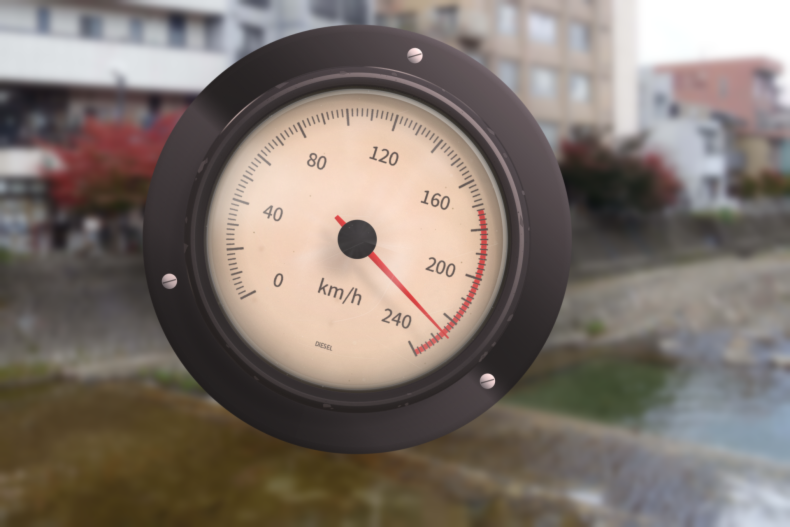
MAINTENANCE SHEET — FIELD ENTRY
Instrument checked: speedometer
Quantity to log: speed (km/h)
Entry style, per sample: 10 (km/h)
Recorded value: 226 (km/h)
